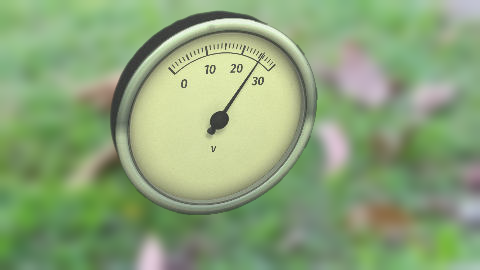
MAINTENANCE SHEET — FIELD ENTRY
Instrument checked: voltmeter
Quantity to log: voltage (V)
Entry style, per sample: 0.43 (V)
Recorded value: 25 (V)
